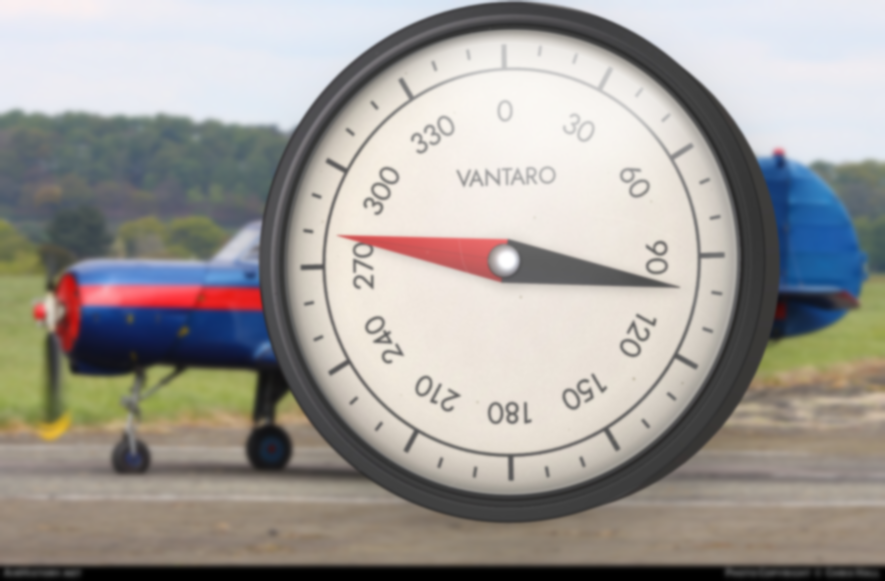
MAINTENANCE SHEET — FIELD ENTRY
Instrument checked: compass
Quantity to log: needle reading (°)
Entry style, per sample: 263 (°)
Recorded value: 280 (°)
